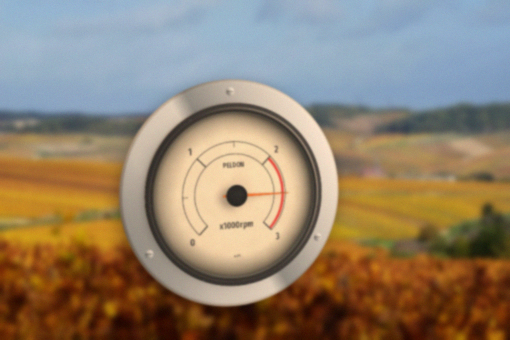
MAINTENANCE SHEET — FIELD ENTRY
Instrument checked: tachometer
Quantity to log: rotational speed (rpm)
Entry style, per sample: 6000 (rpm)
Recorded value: 2500 (rpm)
